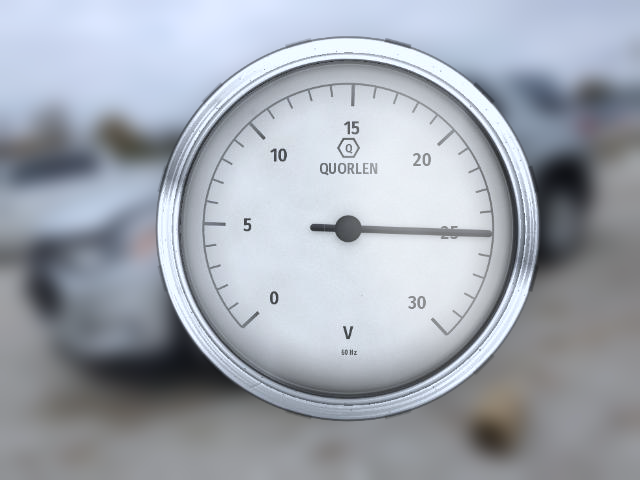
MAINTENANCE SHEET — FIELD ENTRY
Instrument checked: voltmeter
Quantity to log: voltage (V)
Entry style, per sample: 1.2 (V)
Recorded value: 25 (V)
